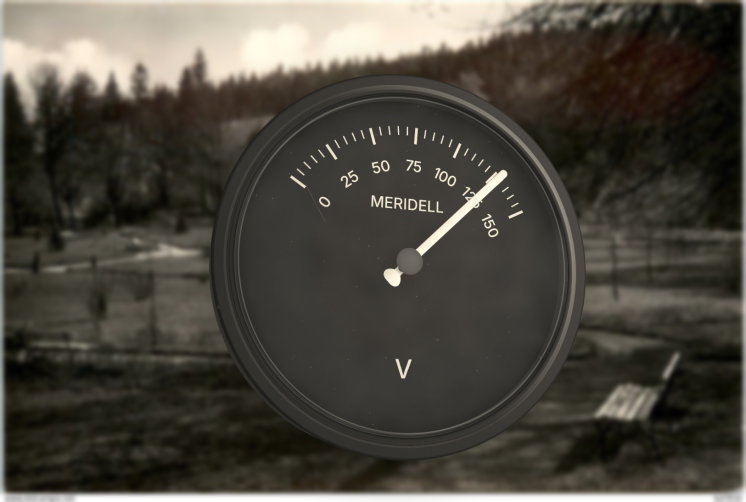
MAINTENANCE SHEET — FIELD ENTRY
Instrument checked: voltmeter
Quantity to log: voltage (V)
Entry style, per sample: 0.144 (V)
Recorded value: 127.5 (V)
